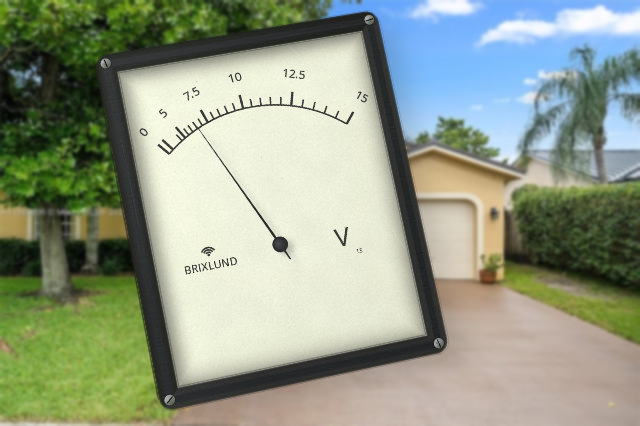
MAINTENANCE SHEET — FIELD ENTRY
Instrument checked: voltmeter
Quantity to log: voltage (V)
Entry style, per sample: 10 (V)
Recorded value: 6.5 (V)
